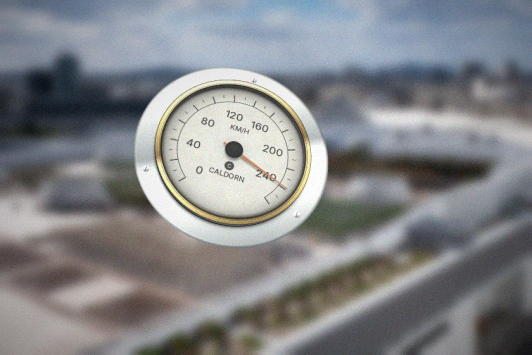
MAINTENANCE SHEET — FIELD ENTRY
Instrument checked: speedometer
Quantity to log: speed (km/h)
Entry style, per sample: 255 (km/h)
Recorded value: 240 (km/h)
